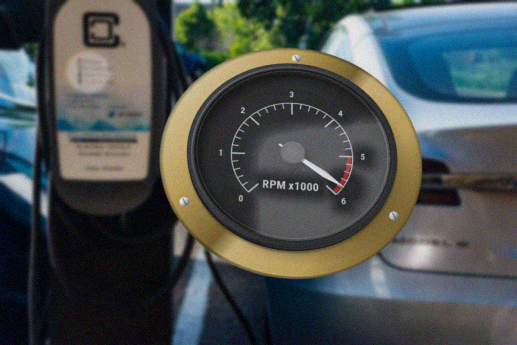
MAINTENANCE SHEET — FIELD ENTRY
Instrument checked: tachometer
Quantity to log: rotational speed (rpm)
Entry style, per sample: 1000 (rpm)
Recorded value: 5800 (rpm)
